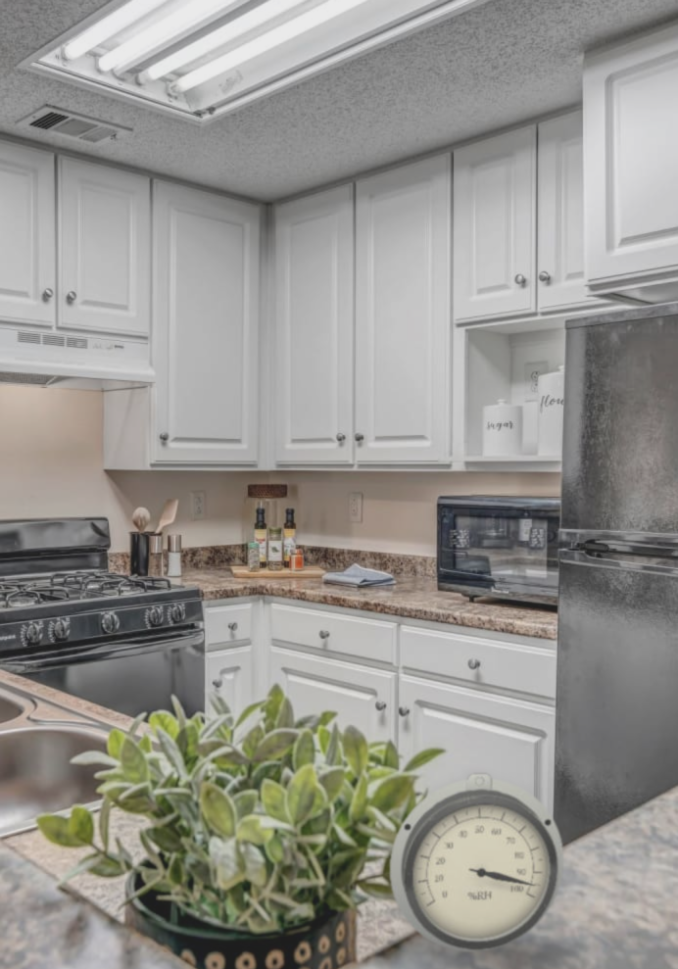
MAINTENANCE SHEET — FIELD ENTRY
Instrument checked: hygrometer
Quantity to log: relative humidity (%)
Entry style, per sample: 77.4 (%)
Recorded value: 95 (%)
